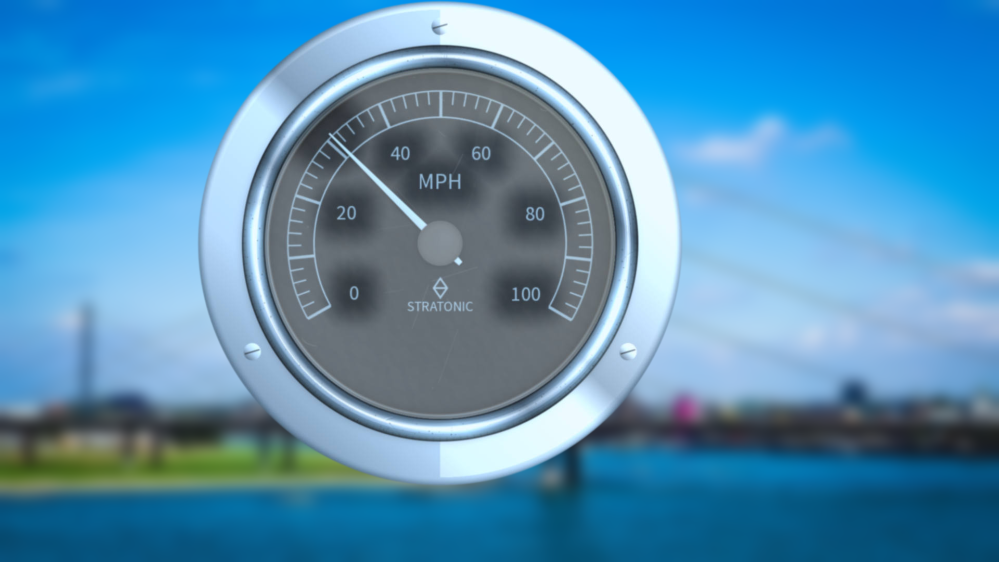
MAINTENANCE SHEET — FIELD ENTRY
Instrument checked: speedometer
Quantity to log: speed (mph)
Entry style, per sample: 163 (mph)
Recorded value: 31 (mph)
